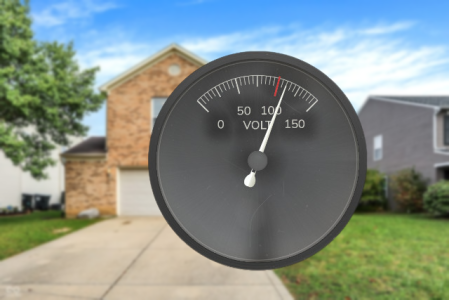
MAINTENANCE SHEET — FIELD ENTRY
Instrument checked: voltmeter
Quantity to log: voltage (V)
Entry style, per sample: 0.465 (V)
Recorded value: 110 (V)
